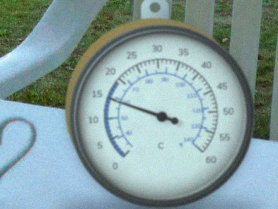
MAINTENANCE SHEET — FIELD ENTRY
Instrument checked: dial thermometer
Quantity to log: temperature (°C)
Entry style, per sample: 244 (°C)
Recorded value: 15 (°C)
